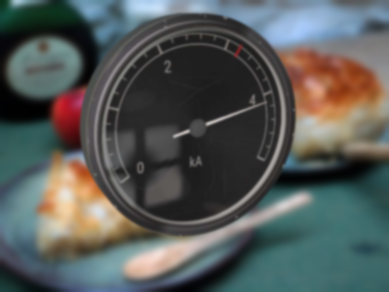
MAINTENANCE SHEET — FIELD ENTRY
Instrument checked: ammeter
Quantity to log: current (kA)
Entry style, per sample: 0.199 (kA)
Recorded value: 4.1 (kA)
